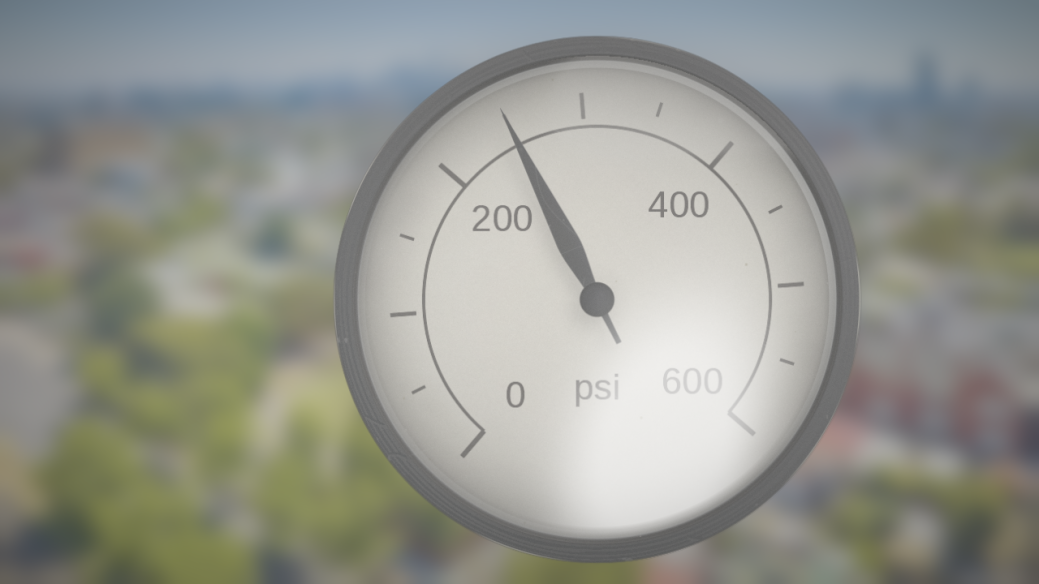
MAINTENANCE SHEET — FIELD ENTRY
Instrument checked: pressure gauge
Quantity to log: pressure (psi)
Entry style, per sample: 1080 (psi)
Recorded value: 250 (psi)
